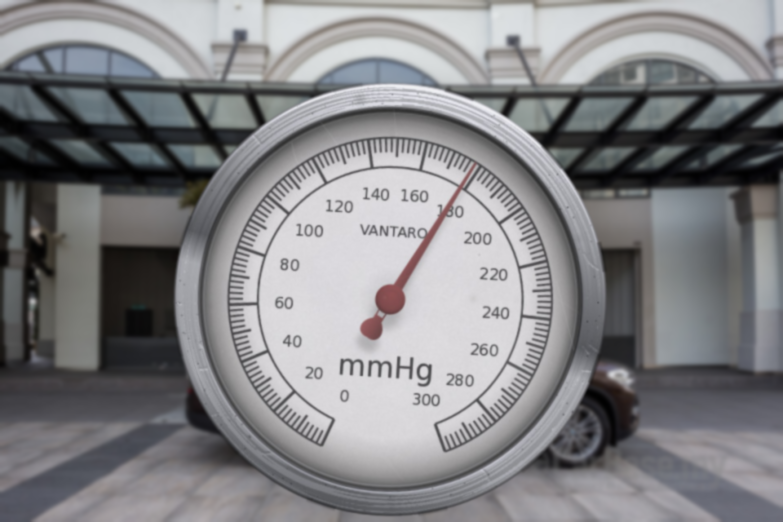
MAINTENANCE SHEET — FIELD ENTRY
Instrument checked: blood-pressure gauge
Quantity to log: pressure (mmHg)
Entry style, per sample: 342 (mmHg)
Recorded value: 178 (mmHg)
